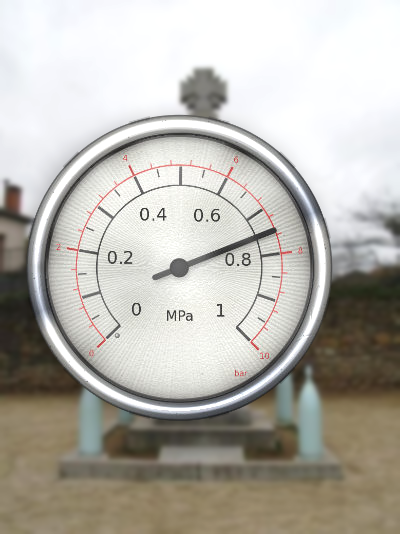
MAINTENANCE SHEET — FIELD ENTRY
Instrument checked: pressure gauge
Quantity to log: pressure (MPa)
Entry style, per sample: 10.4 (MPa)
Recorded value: 0.75 (MPa)
